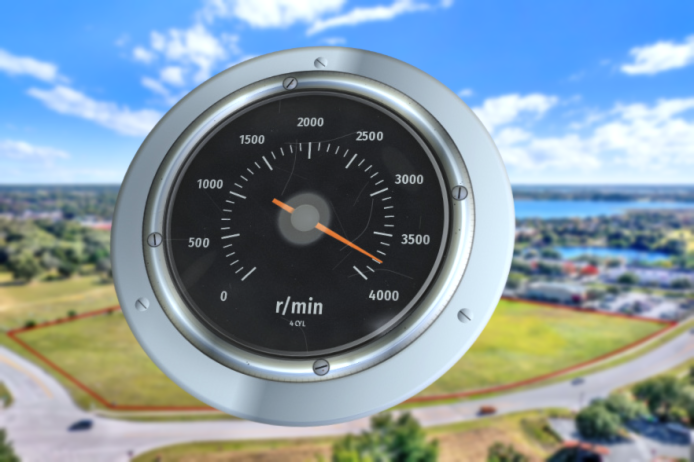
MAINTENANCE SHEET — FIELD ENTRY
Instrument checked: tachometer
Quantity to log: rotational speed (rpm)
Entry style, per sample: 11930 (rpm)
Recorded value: 3800 (rpm)
